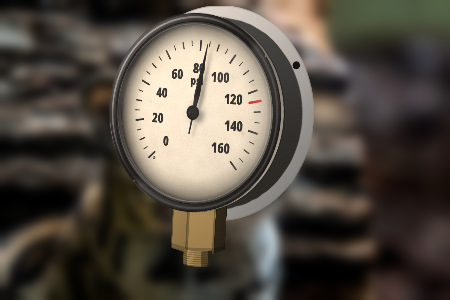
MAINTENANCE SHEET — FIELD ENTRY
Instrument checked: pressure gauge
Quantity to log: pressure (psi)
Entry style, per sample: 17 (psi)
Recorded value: 85 (psi)
